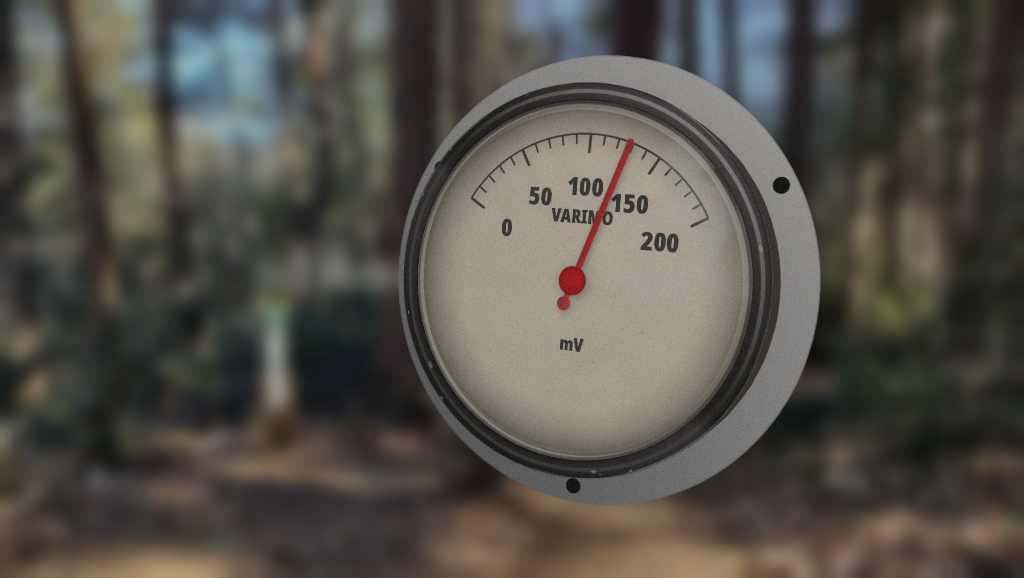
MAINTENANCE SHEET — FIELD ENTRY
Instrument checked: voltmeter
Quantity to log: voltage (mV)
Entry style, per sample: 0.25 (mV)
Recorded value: 130 (mV)
